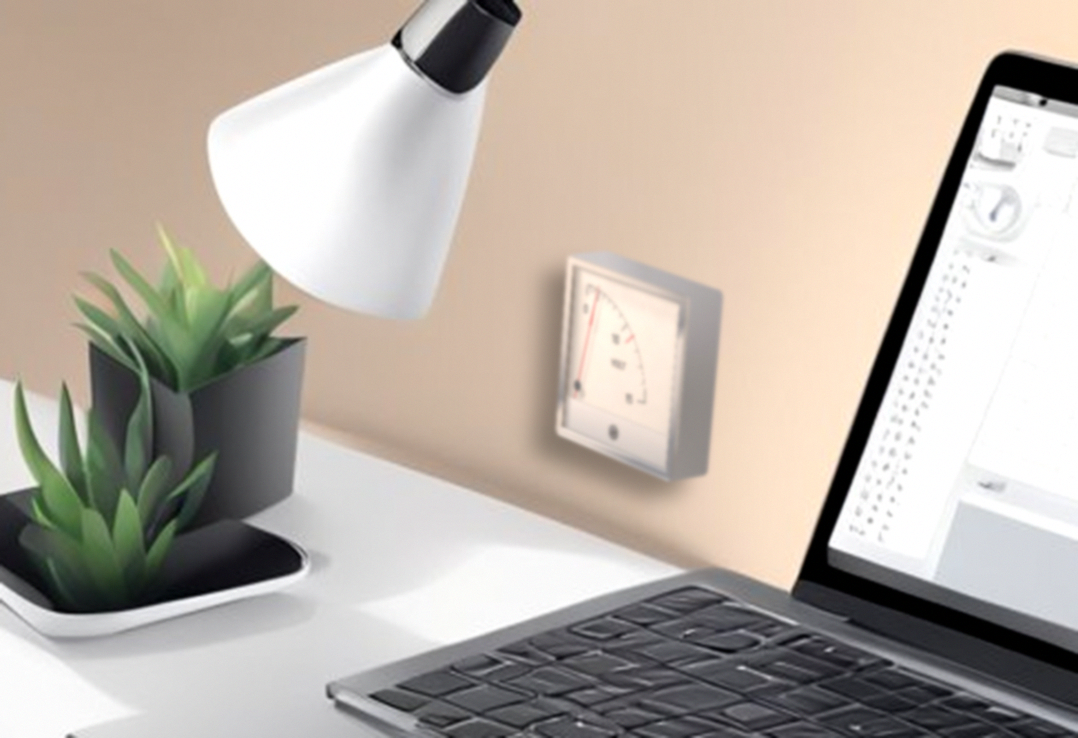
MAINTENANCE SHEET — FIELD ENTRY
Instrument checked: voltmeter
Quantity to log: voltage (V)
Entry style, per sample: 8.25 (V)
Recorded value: 5 (V)
